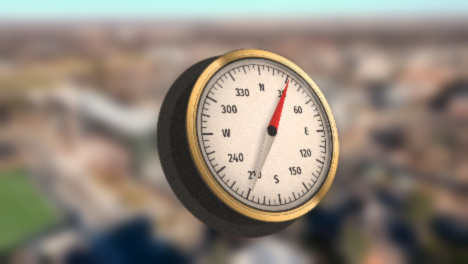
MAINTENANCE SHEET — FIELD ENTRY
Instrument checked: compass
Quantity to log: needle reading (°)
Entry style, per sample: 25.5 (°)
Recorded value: 30 (°)
